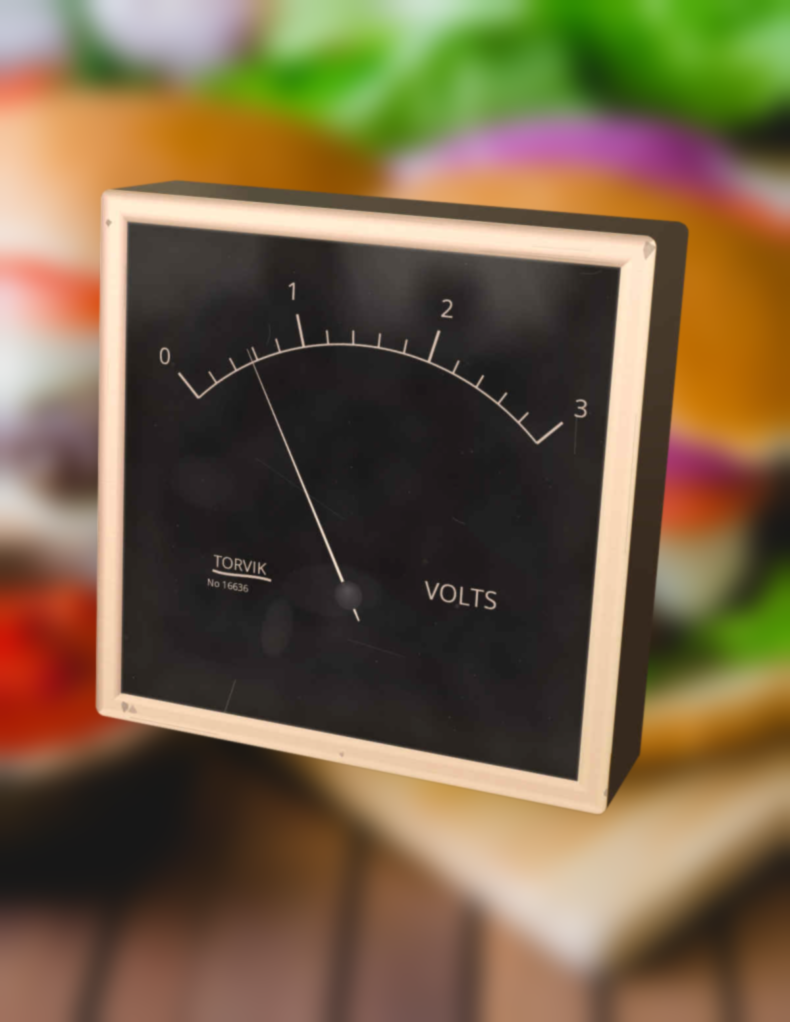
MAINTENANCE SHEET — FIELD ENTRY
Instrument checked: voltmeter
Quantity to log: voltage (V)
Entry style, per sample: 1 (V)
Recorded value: 0.6 (V)
